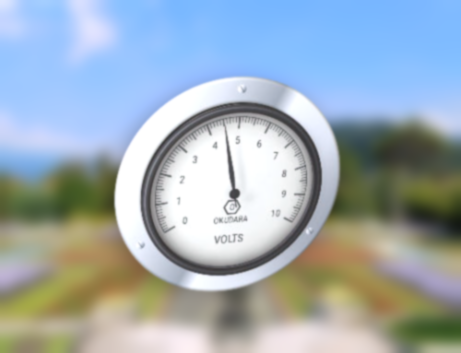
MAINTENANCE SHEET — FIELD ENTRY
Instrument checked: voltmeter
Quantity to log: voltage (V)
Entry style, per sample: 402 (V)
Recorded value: 4.5 (V)
